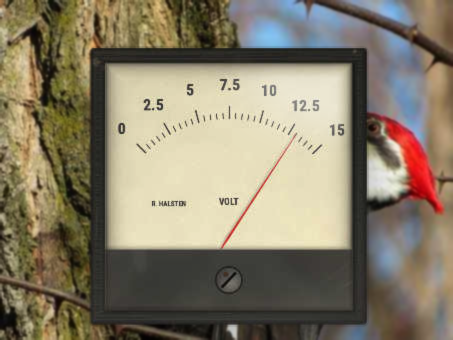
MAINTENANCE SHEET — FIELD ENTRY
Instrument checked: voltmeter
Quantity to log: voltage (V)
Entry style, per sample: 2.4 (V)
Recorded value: 13 (V)
